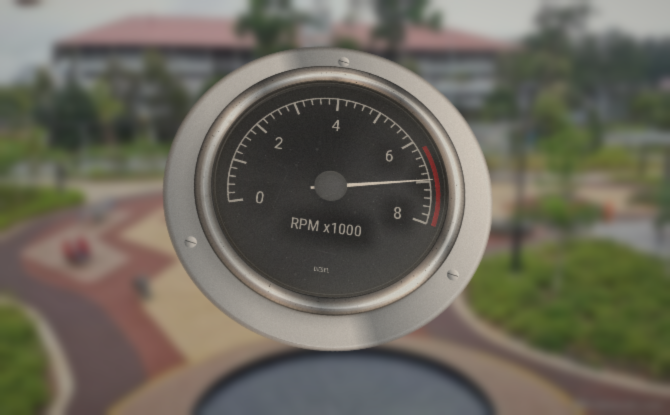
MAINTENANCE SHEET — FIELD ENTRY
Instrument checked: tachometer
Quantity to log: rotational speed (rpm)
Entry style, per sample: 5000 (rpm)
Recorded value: 7000 (rpm)
